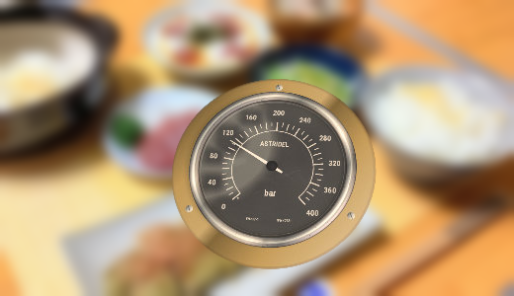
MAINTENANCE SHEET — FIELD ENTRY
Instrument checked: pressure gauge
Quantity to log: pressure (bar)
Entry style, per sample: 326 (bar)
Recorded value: 110 (bar)
